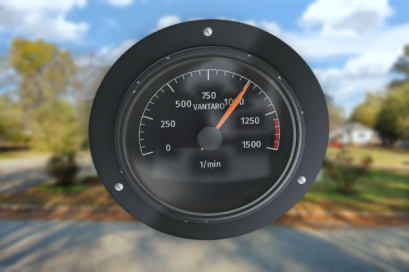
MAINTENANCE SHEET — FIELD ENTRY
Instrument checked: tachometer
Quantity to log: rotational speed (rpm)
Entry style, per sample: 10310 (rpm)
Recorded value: 1000 (rpm)
